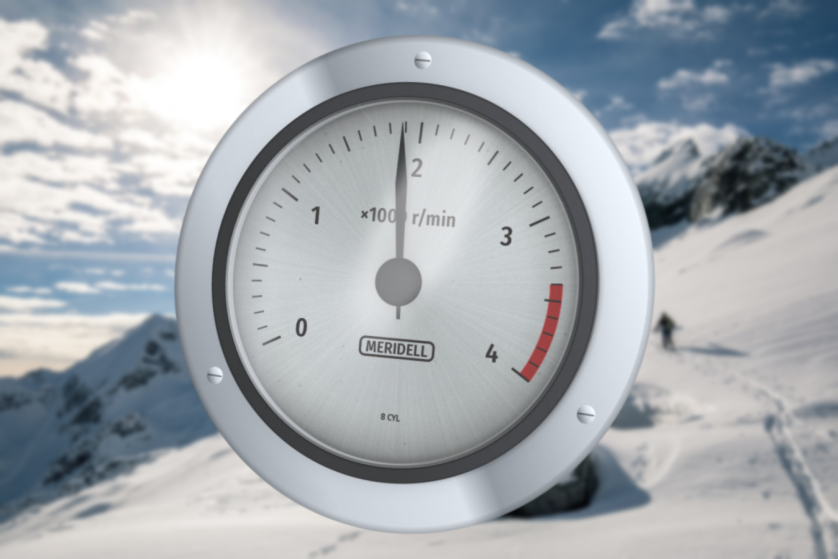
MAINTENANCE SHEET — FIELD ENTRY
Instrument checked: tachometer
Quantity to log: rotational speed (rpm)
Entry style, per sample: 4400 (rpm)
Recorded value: 1900 (rpm)
